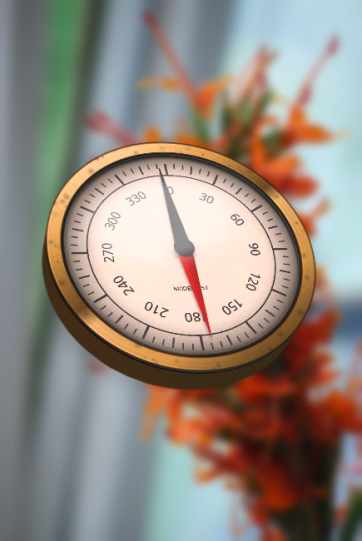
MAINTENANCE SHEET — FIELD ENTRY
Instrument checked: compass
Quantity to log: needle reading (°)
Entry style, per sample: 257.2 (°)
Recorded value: 175 (°)
